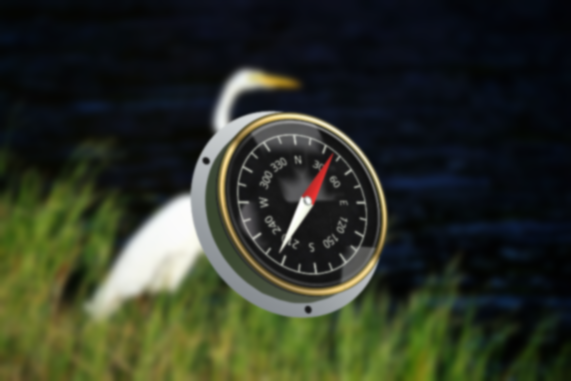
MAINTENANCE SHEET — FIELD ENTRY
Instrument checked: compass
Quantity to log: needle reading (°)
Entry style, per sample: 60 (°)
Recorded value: 37.5 (°)
